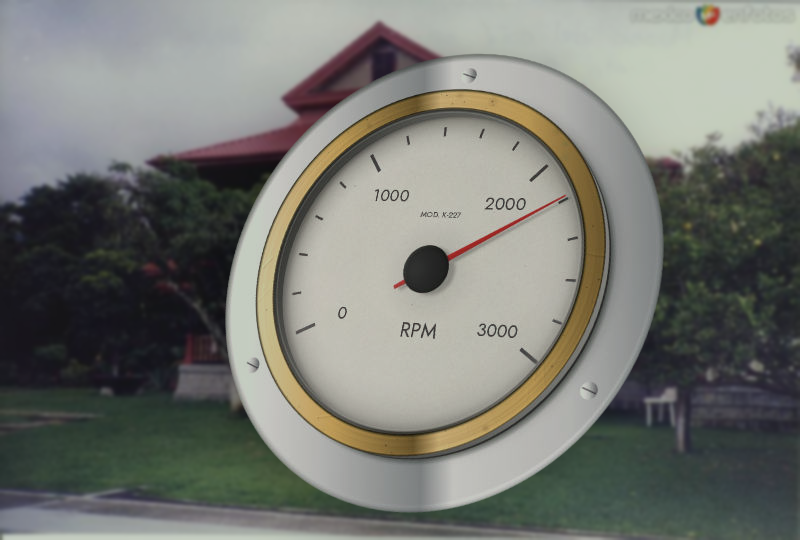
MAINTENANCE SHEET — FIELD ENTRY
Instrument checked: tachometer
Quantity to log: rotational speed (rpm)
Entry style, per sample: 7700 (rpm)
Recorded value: 2200 (rpm)
